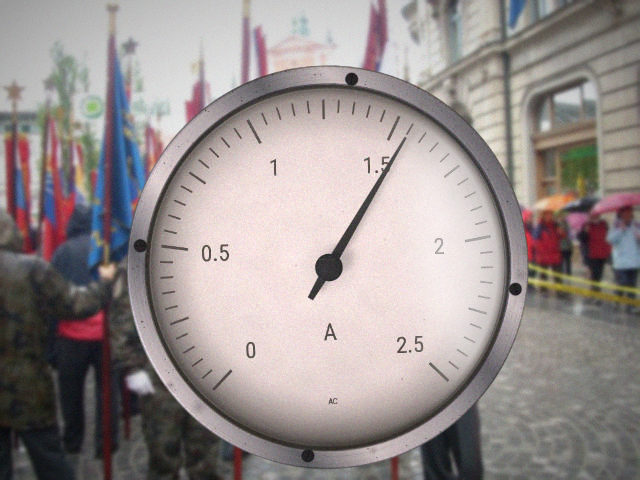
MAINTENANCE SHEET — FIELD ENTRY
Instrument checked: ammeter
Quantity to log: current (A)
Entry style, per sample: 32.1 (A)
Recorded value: 1.55 (A)
